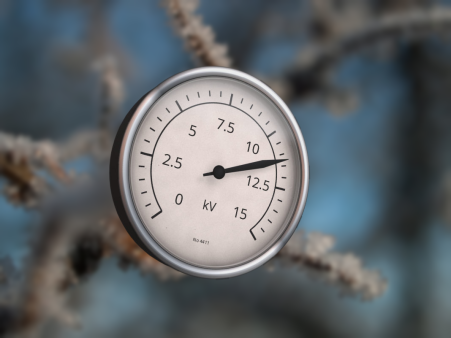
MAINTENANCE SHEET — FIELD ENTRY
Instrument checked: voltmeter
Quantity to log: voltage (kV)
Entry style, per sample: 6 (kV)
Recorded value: 11.25 (kV)
